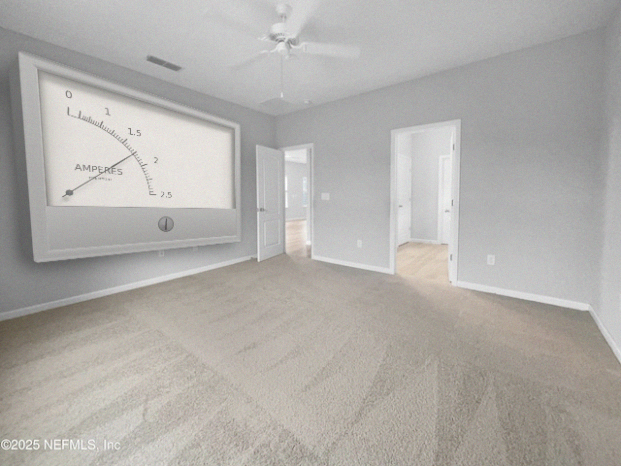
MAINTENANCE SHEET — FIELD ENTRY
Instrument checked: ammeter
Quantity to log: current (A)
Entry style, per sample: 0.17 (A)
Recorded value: 1.75 (A)
